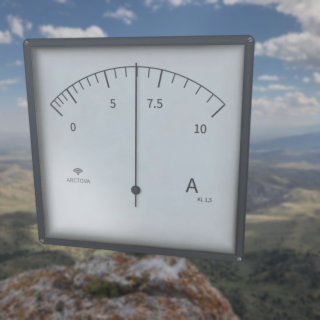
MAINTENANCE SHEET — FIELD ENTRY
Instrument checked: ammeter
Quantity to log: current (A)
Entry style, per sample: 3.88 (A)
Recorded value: 6.5 (A)
